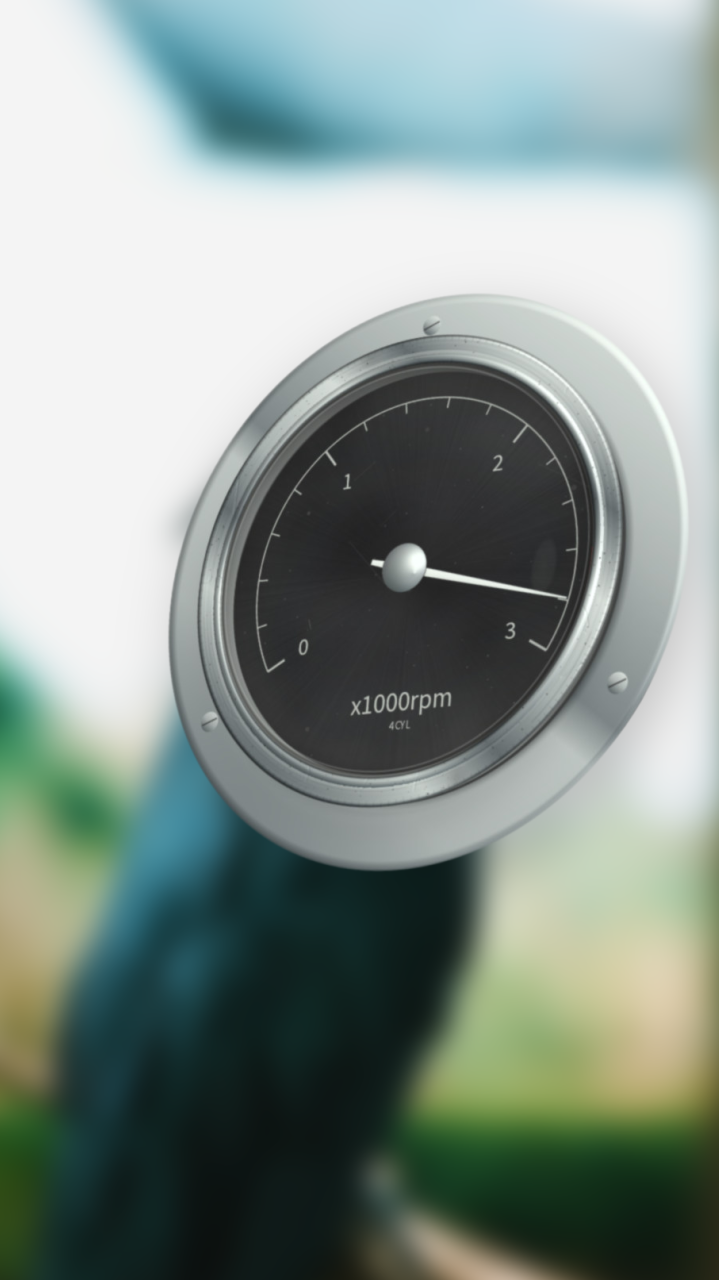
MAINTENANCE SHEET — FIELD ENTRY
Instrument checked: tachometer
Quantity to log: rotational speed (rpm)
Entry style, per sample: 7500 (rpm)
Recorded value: 2800 (rpm)
